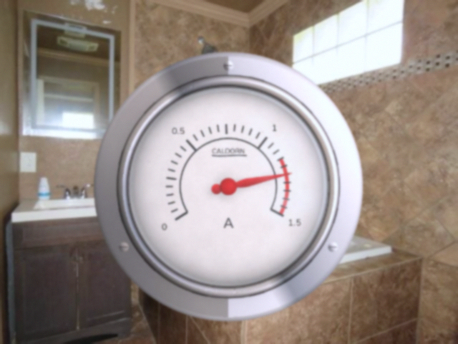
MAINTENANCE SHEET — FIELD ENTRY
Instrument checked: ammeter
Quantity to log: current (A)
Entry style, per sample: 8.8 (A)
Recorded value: 1.25 (A)
